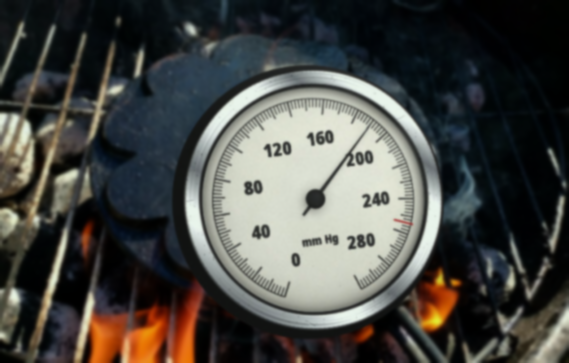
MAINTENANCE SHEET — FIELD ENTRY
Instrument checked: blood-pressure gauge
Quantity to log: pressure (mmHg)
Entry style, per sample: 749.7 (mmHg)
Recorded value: 190 (mmHg)
